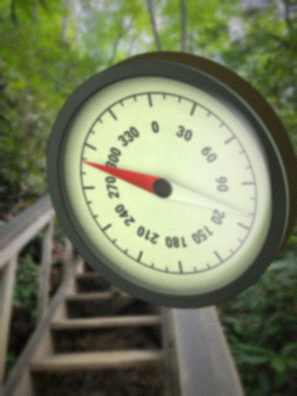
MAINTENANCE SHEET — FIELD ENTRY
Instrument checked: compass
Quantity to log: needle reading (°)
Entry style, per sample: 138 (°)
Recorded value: 290 (°)
